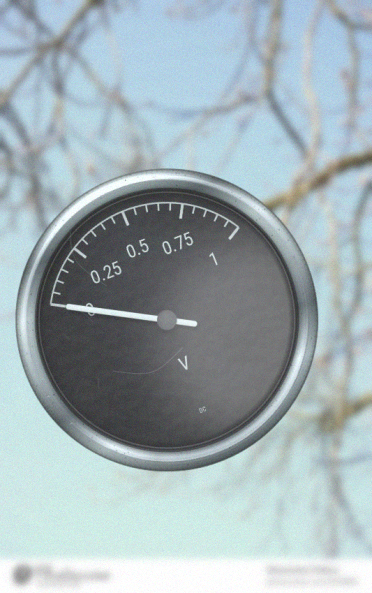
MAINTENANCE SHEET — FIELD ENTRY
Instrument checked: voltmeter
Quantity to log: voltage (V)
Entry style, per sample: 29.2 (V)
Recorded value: 0 (V)
